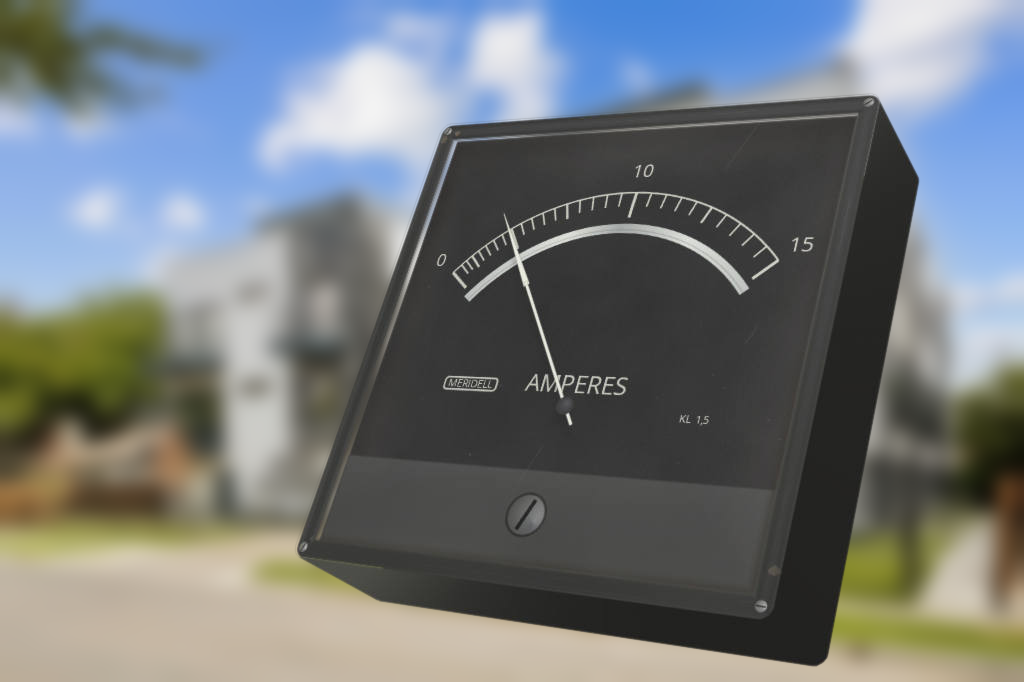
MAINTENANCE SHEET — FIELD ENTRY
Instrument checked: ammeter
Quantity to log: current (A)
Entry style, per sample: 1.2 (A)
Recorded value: 5 (A)
